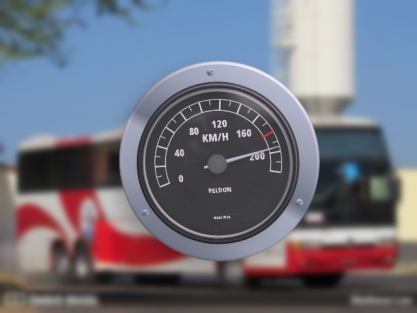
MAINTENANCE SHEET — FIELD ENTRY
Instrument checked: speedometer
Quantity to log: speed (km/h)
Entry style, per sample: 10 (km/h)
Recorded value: 195 (km/h)
